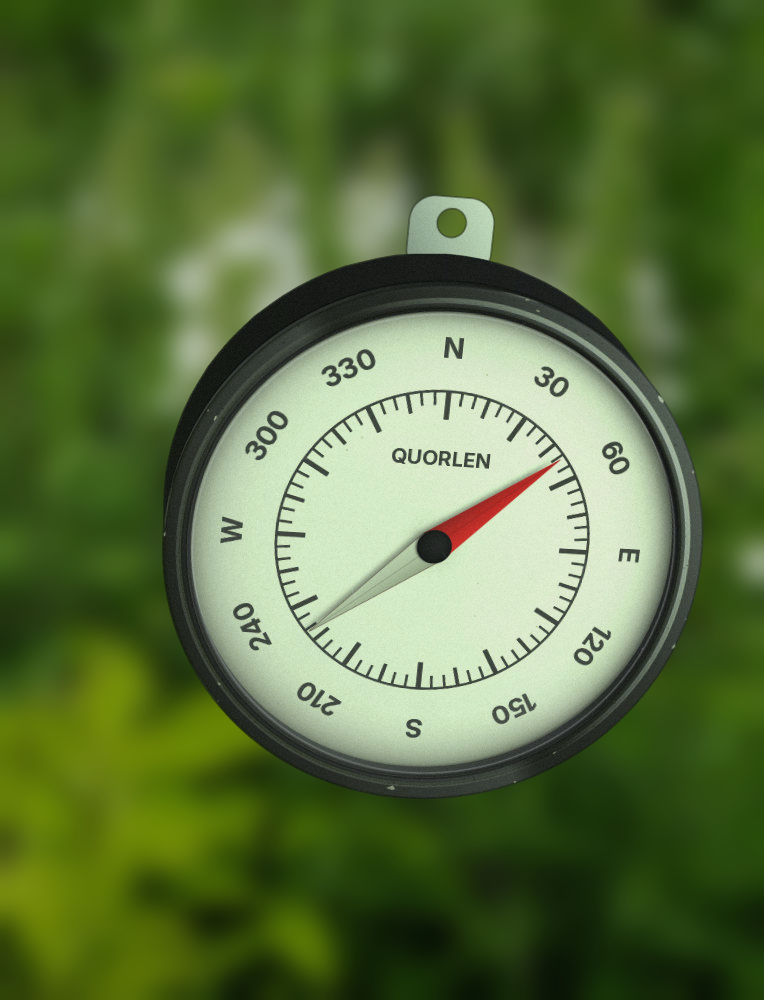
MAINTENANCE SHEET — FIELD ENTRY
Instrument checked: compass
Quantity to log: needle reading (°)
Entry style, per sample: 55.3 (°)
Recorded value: 50 (°)
